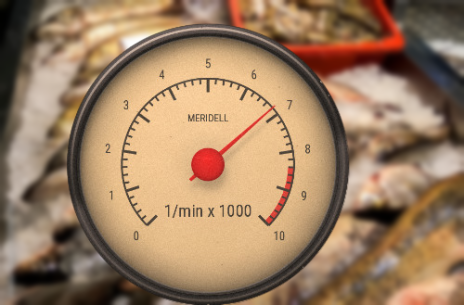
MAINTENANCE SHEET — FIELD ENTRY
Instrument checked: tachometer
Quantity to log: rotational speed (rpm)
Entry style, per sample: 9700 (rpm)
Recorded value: 6800 (rpm)
